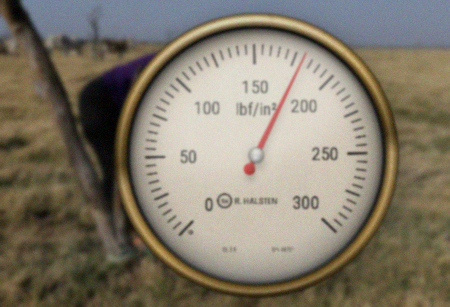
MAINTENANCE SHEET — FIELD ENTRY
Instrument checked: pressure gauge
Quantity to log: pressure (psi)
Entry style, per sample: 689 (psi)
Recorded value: 180 (psi)
